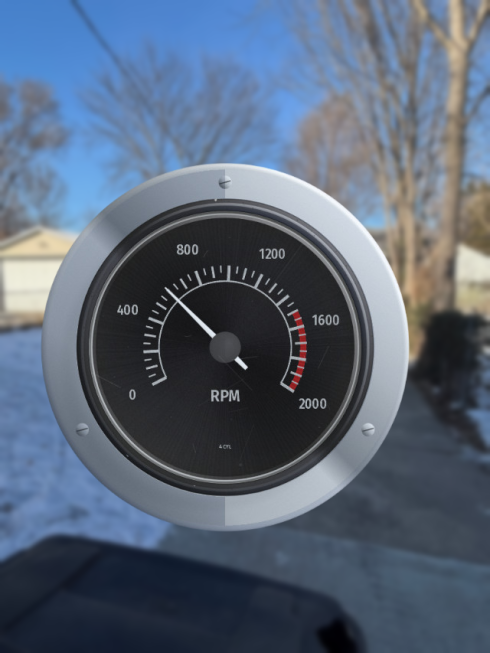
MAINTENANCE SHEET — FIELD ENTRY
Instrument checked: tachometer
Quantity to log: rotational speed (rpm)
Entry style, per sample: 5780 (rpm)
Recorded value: 600 (rpm)
